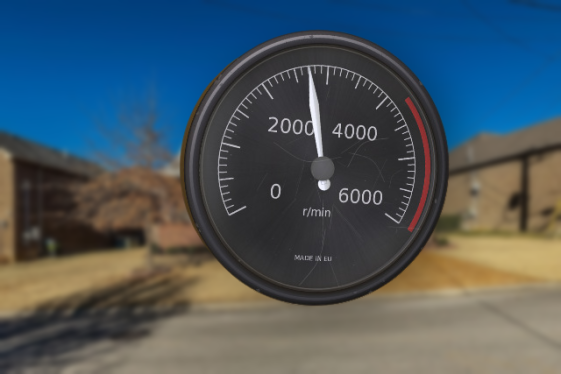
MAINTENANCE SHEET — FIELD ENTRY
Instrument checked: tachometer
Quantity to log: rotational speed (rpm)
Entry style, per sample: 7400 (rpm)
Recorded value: 2700 (rpm)
